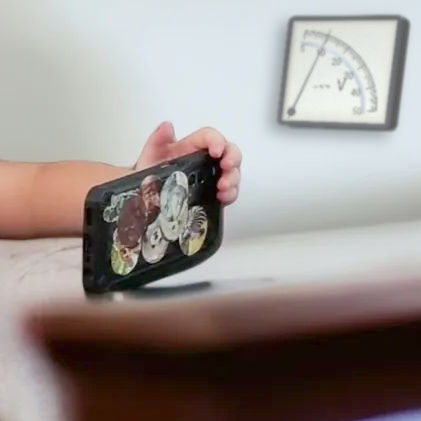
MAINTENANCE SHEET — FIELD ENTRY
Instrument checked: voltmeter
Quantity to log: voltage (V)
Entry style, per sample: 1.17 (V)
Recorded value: 10 (V)
